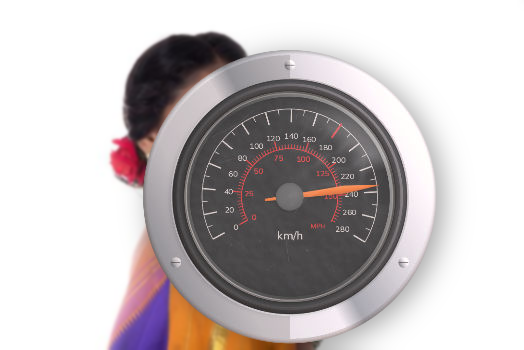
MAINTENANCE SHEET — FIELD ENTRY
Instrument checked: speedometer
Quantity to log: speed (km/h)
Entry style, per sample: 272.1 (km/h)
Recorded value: 235 (km/h)
